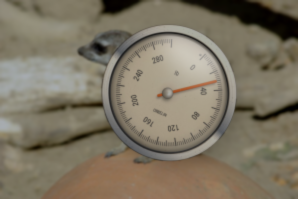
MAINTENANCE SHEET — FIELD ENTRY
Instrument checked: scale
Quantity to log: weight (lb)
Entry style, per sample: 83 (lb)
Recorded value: 30 (lb)
